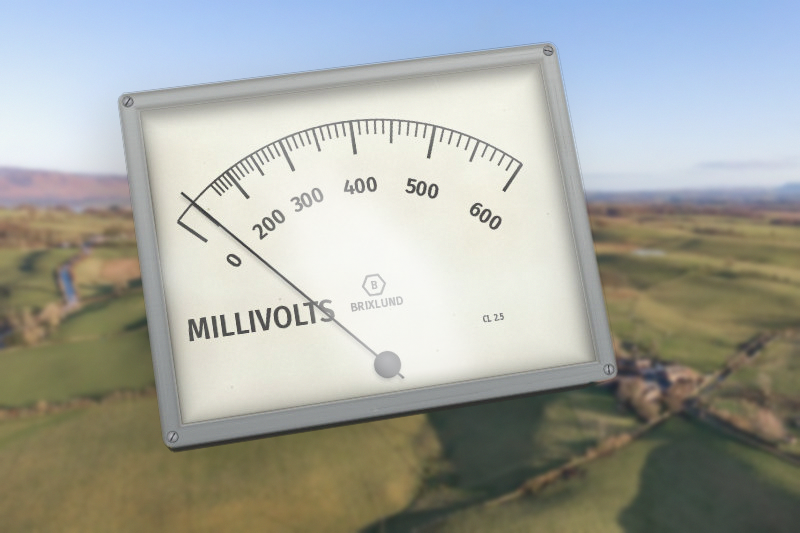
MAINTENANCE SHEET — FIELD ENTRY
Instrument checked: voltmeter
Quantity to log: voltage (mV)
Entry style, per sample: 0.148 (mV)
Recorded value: 100 (mV)
